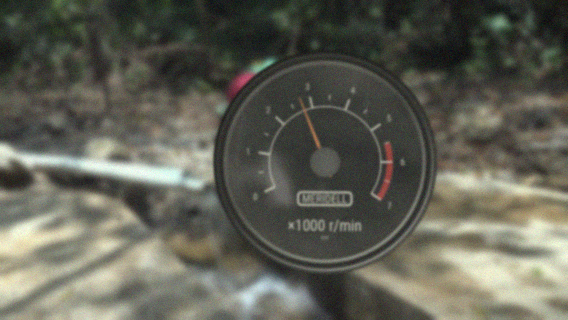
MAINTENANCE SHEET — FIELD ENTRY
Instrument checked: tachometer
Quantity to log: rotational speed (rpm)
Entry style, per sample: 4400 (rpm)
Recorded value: 2750 (rpm)
